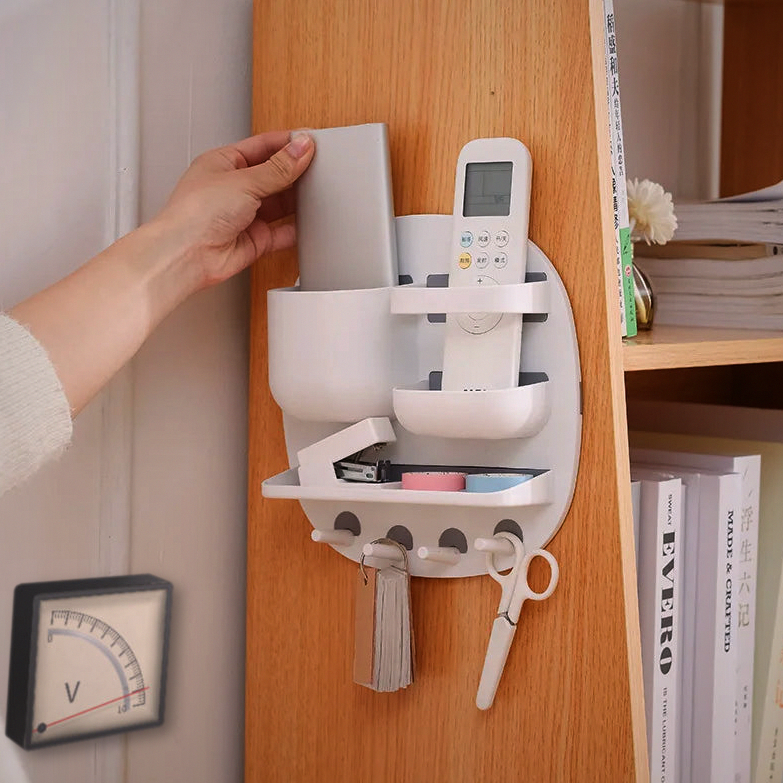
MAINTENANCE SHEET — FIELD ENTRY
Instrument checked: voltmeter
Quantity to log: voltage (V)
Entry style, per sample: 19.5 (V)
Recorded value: 9 (V)
